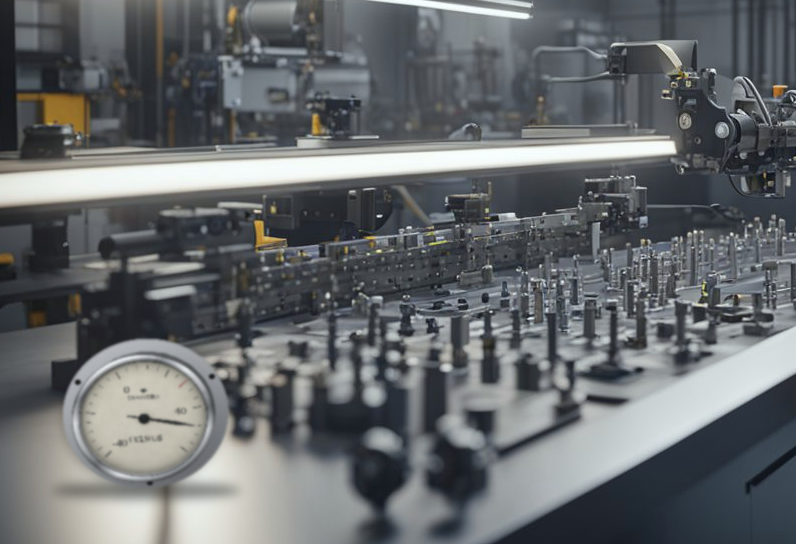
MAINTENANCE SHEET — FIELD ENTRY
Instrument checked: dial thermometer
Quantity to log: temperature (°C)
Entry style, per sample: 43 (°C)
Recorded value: 48 (°C)
